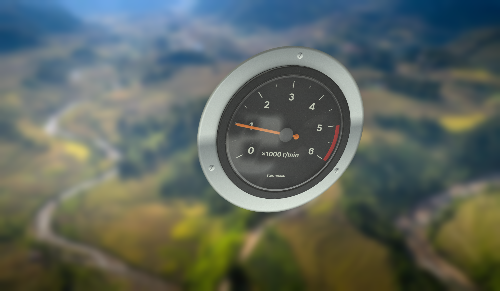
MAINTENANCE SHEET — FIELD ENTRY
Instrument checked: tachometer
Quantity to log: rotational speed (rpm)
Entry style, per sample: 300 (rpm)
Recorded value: 1000 (rpm)
